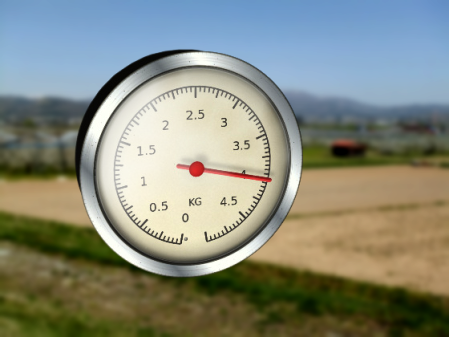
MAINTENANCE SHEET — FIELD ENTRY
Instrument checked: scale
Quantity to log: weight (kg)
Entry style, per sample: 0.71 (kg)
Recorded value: 4 (kg)
